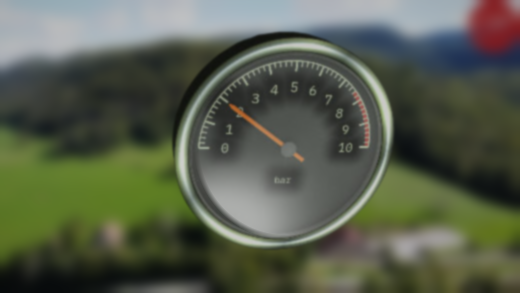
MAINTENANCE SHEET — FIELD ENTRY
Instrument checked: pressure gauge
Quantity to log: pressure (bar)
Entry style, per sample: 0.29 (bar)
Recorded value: 2 (bar)
